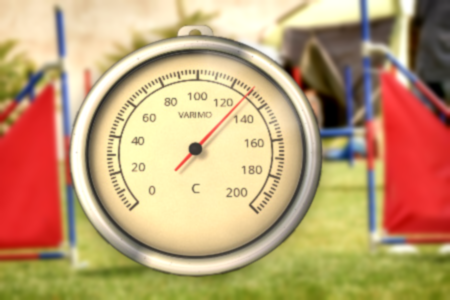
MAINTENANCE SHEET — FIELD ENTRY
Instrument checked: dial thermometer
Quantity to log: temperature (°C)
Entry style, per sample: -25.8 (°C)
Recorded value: 130 (°C)
